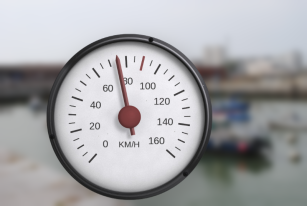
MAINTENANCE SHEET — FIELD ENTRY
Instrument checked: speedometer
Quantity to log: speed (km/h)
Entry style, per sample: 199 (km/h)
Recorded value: 75 (km/h)
